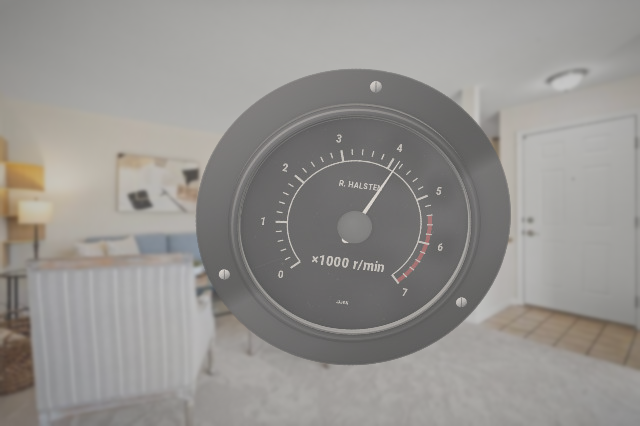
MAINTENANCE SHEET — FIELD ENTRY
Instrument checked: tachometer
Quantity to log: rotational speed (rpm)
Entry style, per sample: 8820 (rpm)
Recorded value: 4100 (rpm)
